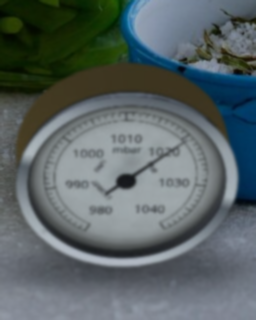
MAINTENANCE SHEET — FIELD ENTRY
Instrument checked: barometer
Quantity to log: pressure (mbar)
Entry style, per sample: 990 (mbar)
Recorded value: 1020 (mbar)
